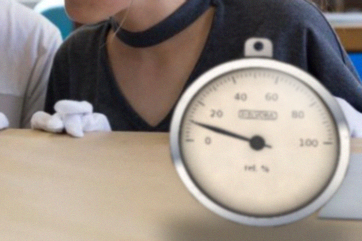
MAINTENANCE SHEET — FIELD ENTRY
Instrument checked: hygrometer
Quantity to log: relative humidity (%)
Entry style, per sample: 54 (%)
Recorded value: 10 (%)
